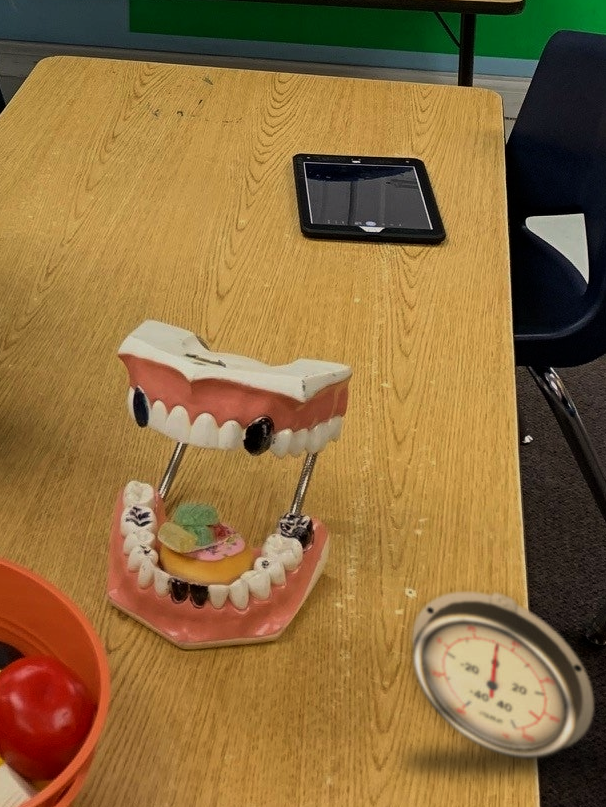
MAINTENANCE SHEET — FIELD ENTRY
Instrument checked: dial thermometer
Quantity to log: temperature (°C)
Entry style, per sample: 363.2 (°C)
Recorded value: 0 (°C)
